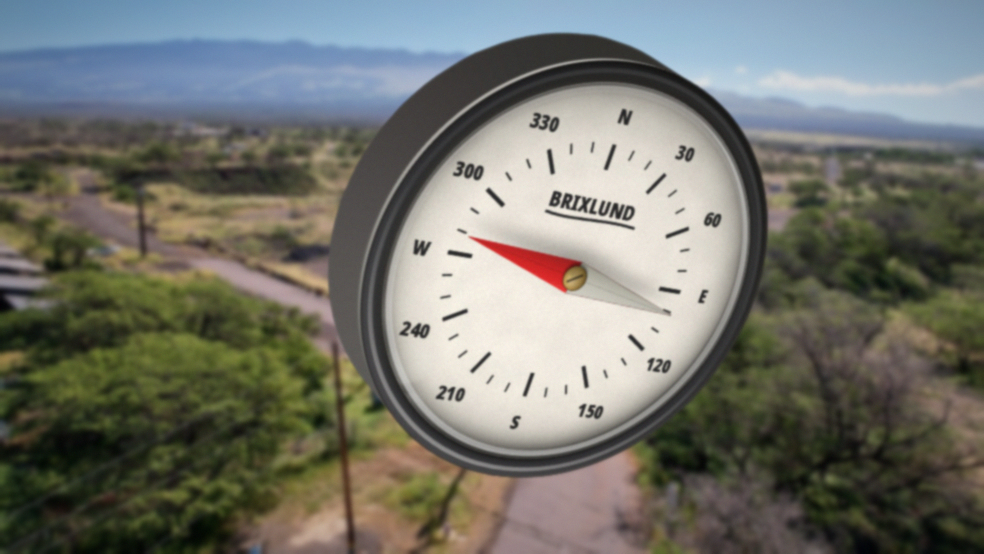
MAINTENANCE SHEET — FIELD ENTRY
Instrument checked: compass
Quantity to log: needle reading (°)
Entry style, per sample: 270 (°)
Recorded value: 280 (°)
